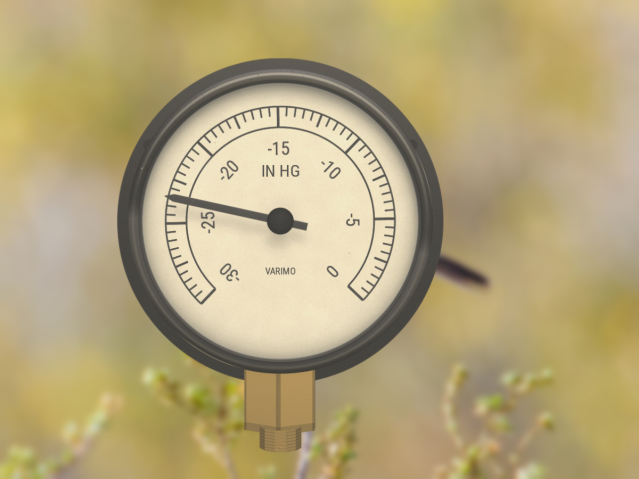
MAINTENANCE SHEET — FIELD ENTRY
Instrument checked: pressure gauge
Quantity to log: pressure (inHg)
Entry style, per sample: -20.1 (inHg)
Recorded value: -23.5 (inHg)
